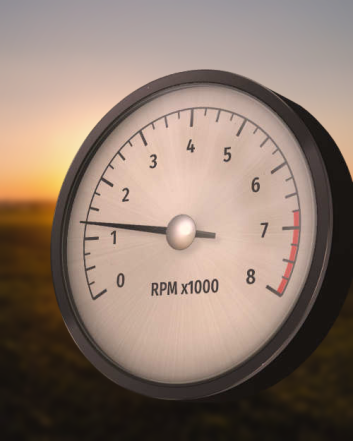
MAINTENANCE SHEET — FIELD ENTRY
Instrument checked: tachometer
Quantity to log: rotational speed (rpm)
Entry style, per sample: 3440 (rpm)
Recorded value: 1250 (rpm)
